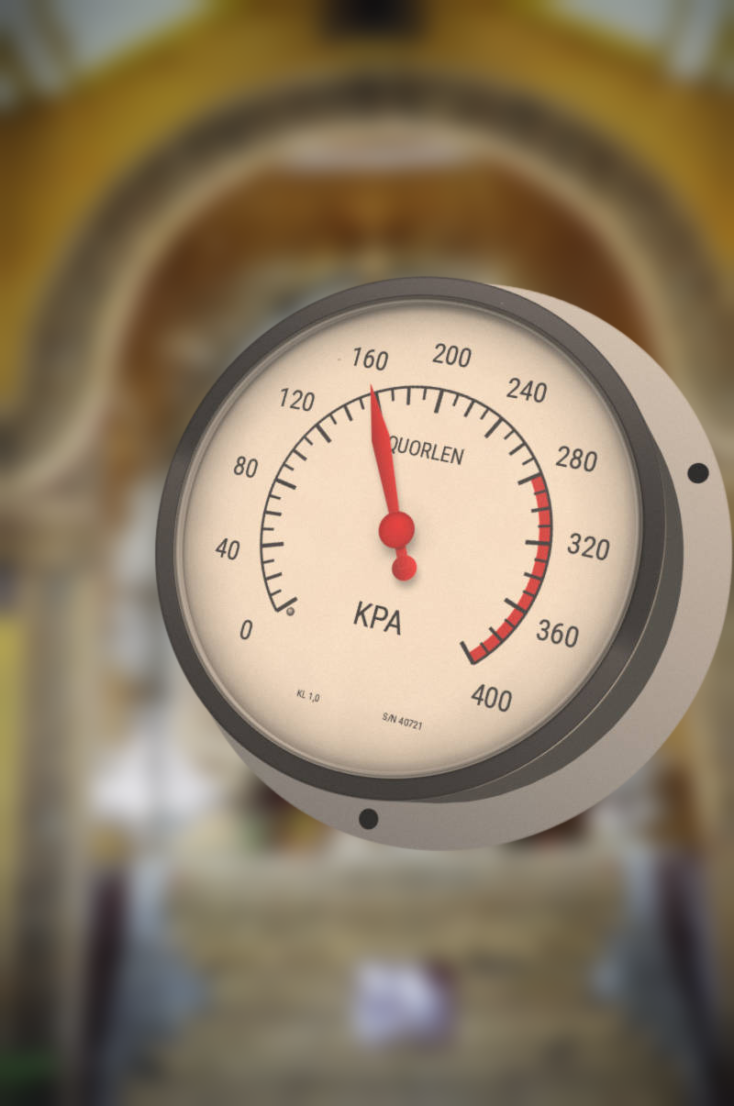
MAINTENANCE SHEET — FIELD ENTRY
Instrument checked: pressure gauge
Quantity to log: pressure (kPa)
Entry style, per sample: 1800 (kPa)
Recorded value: 160 (kPa)
